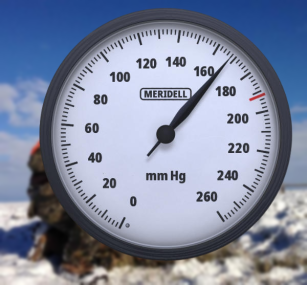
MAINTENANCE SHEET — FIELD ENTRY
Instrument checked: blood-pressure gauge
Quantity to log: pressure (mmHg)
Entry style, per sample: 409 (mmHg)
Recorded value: 168 (mmHg)
